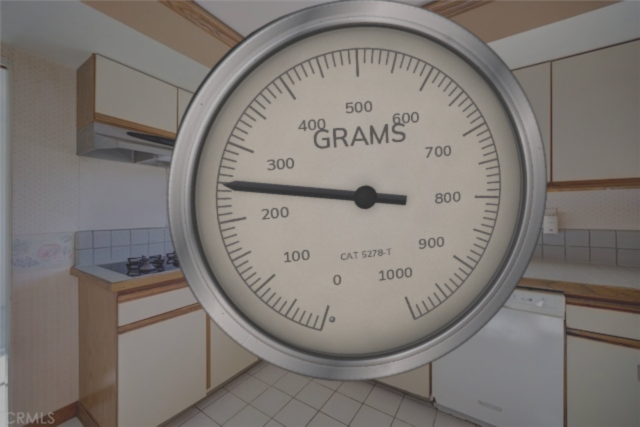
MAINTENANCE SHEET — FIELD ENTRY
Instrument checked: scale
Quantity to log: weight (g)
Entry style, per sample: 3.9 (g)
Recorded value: 250 (g)
